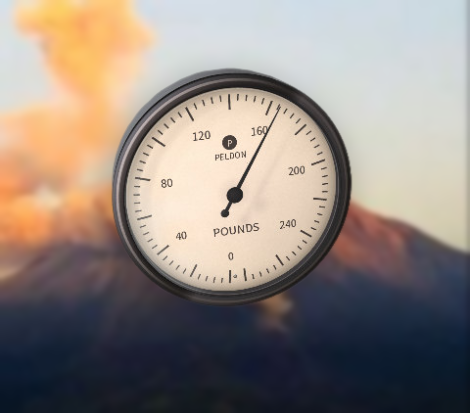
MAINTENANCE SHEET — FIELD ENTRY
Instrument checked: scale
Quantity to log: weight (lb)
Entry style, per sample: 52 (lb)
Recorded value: 164 (lb)
